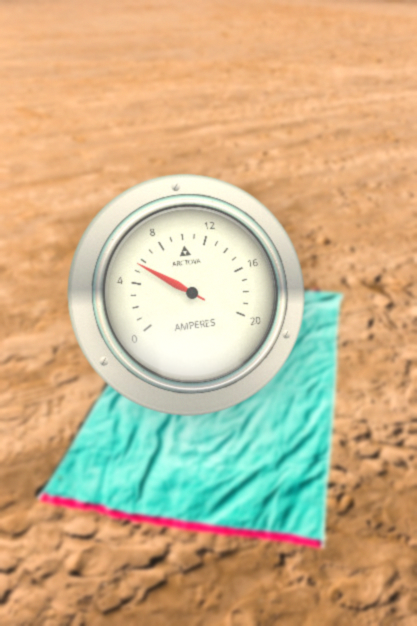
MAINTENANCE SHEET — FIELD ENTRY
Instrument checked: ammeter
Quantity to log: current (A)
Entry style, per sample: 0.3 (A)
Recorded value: 5.5 (A)
